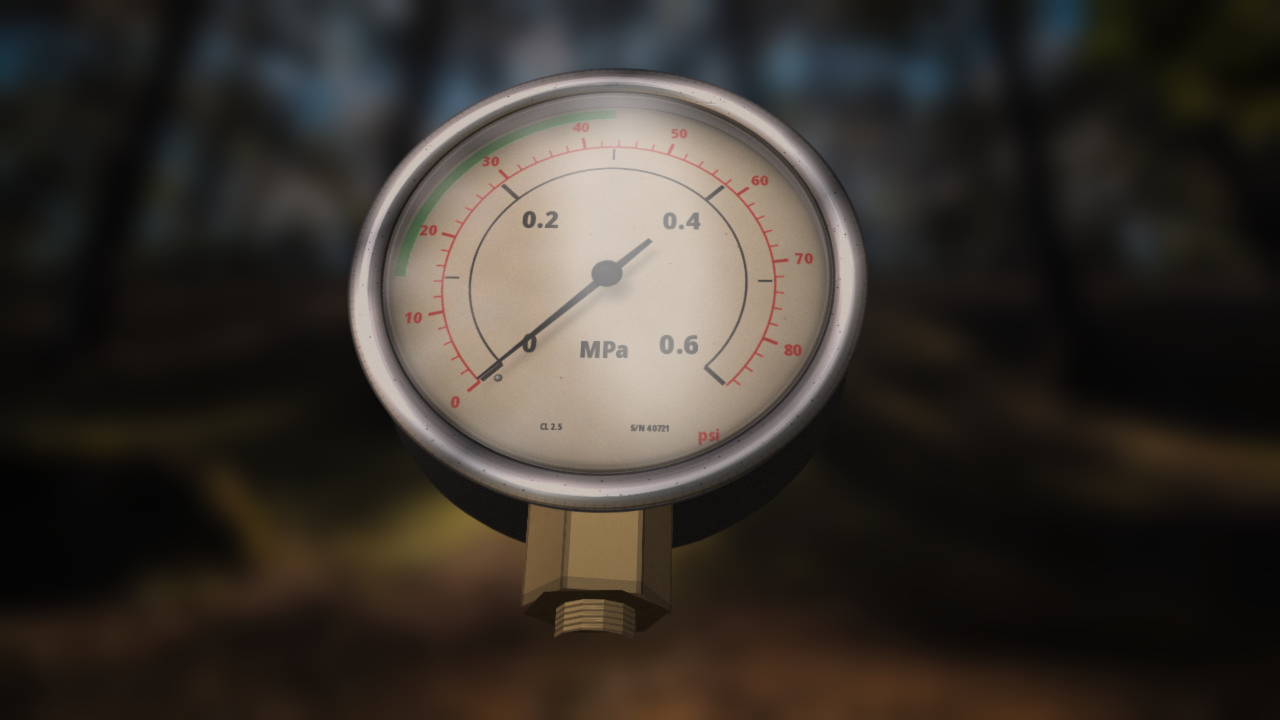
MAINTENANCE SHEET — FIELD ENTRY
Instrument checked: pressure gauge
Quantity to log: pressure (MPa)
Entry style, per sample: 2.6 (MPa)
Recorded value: 0 (MPa)
